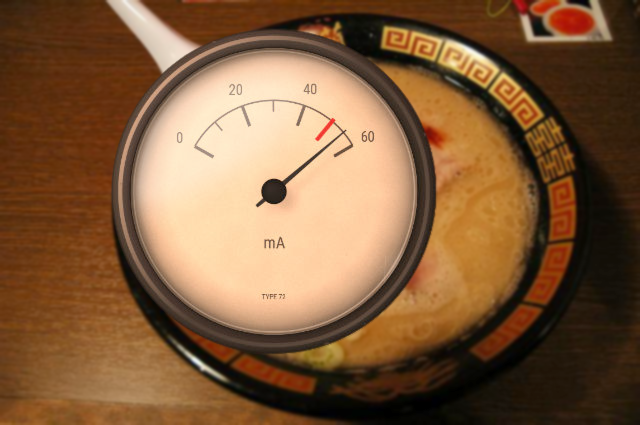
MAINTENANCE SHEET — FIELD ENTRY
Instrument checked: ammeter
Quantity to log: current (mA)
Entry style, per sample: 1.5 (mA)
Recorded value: 55 (mA)
